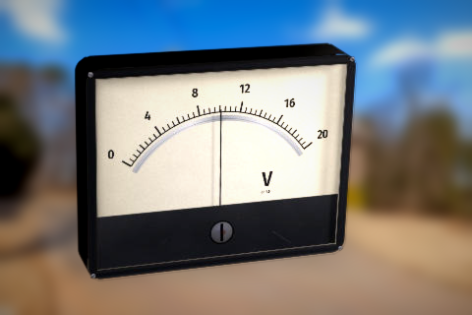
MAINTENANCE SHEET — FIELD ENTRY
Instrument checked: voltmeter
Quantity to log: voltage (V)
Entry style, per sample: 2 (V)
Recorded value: 10 (V)
